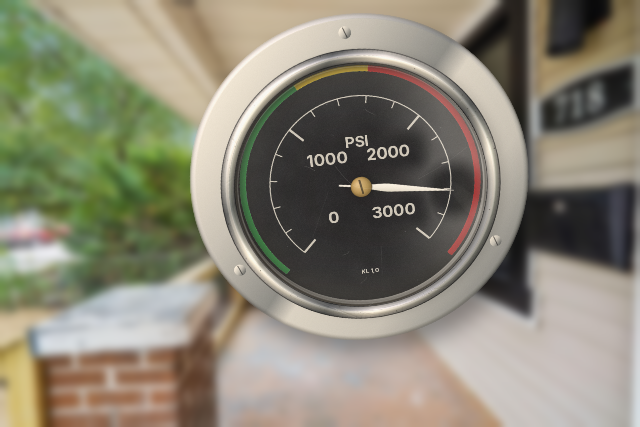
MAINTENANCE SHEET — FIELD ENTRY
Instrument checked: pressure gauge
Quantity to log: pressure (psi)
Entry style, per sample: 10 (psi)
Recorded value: 2600 (psi)
